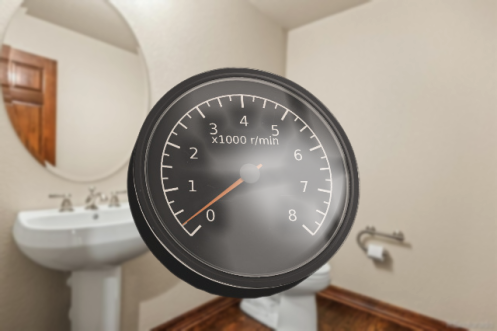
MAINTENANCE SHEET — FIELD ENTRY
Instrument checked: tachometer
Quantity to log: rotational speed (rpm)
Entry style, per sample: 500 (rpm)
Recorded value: 250 (rpm)
